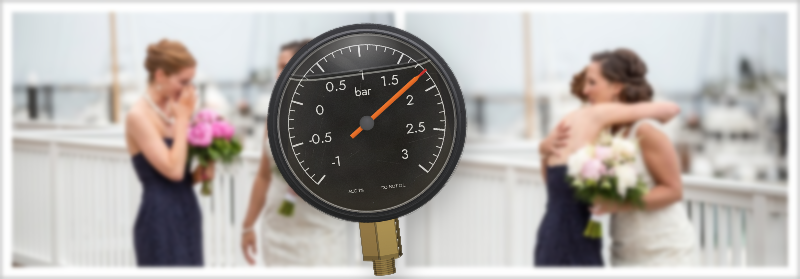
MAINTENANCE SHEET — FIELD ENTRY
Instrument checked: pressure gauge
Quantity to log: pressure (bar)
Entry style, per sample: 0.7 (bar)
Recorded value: 1.8 (bar)
